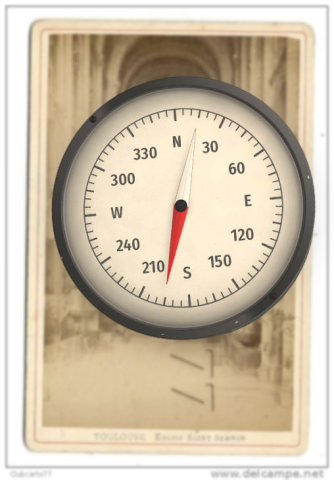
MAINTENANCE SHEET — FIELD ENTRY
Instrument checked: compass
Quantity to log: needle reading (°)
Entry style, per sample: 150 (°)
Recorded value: 195 (°)
